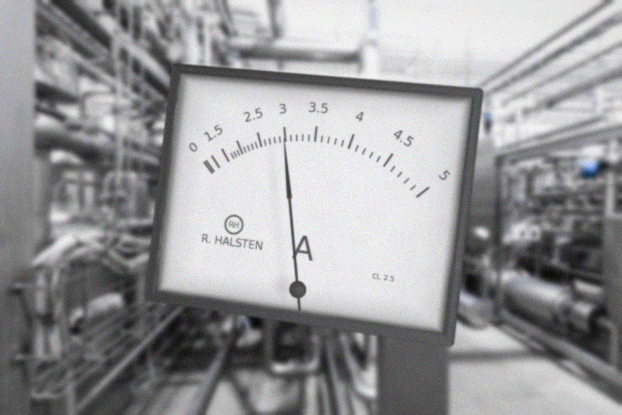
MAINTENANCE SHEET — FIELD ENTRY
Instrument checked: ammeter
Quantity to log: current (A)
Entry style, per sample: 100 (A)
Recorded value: 3 (A)
